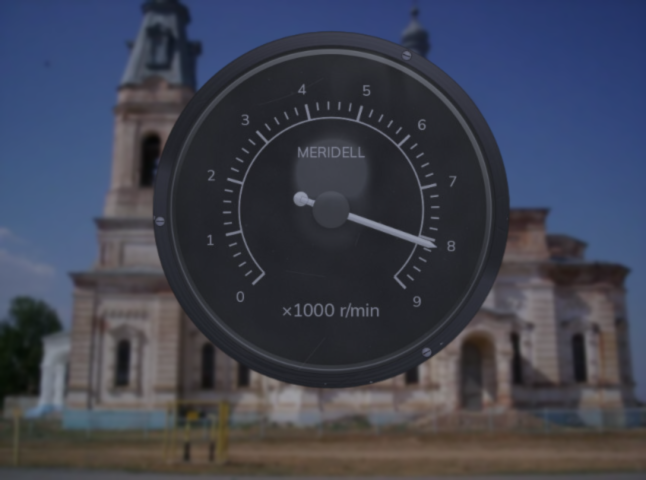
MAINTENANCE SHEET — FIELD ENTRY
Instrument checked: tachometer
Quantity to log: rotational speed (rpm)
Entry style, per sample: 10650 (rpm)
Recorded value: 8100 (rpm)
